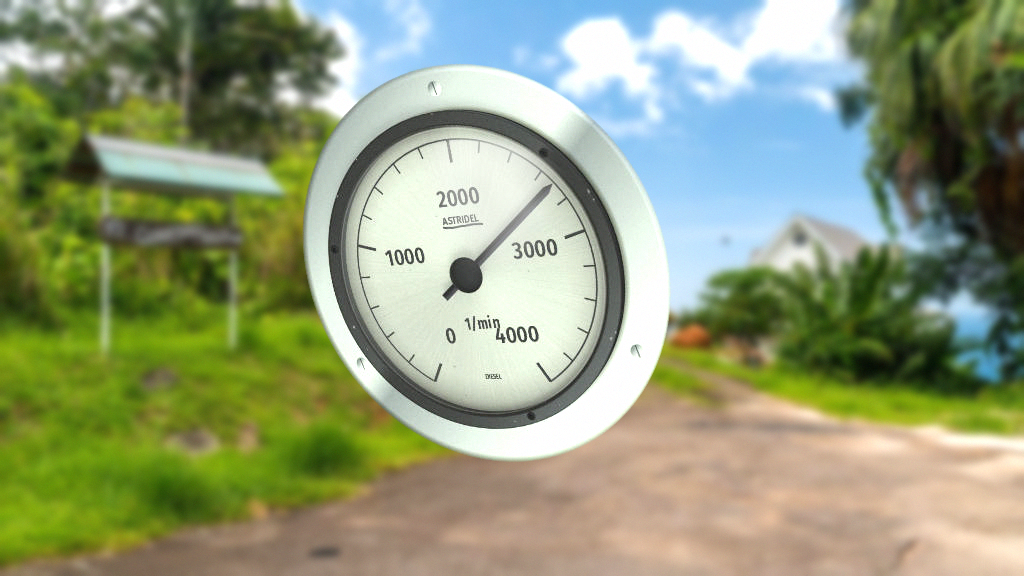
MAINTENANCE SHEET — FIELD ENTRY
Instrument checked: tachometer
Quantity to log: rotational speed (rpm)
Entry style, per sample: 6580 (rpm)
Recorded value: 2700 (rpm)
